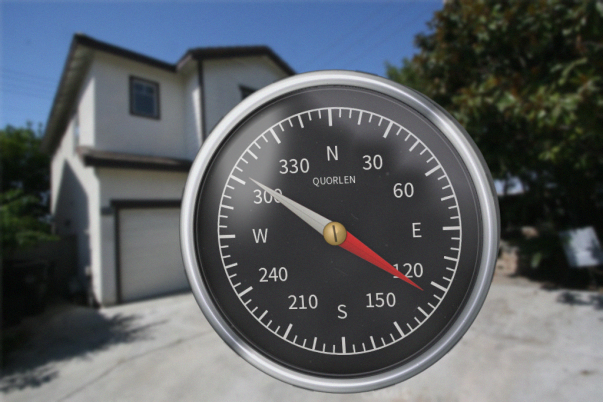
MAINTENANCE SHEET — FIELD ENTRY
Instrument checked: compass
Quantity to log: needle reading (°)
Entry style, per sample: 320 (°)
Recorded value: 125 (°)
